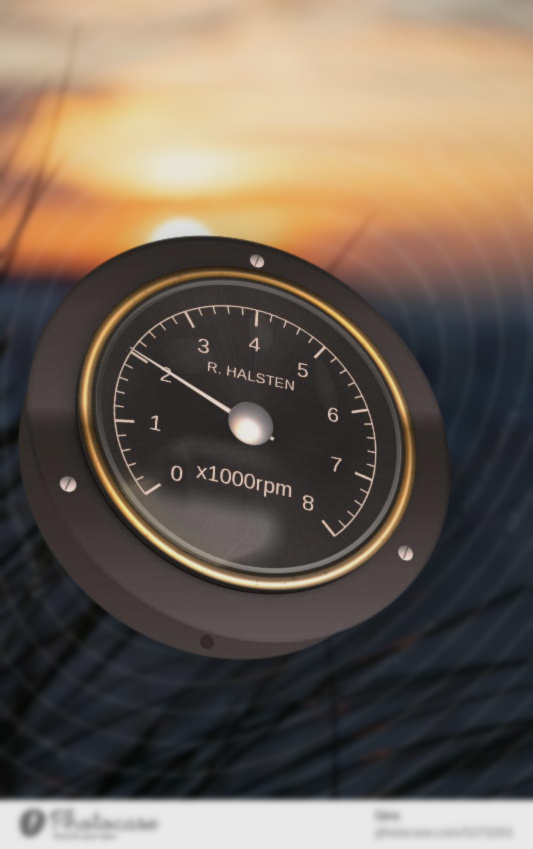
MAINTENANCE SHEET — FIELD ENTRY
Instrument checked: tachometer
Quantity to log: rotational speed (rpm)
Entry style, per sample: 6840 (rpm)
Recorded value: 2000 (rpm)
